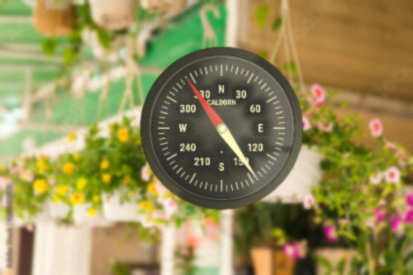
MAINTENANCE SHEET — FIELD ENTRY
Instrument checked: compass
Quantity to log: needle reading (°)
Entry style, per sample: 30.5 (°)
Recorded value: 325 (°)
